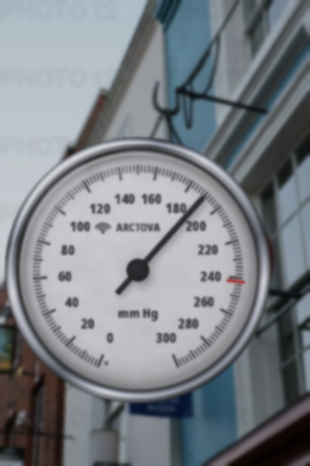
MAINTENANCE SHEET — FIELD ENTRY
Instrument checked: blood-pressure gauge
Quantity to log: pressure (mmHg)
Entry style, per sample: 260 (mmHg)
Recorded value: 190 (mmHg)
